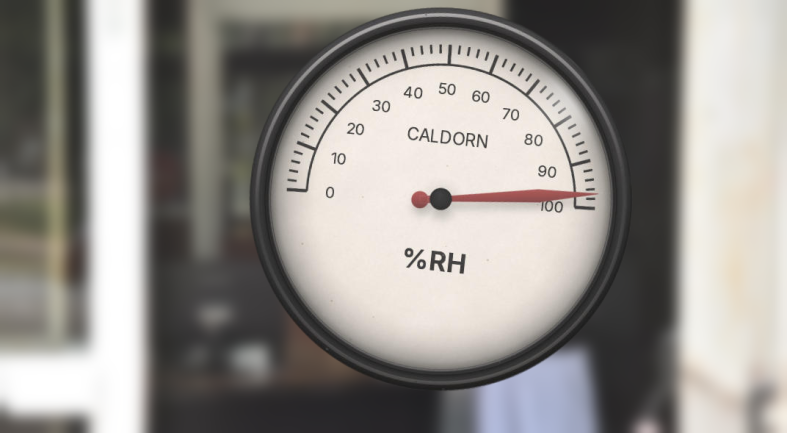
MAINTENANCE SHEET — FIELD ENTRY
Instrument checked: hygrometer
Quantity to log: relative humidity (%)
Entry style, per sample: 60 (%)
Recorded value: 97 (%)
